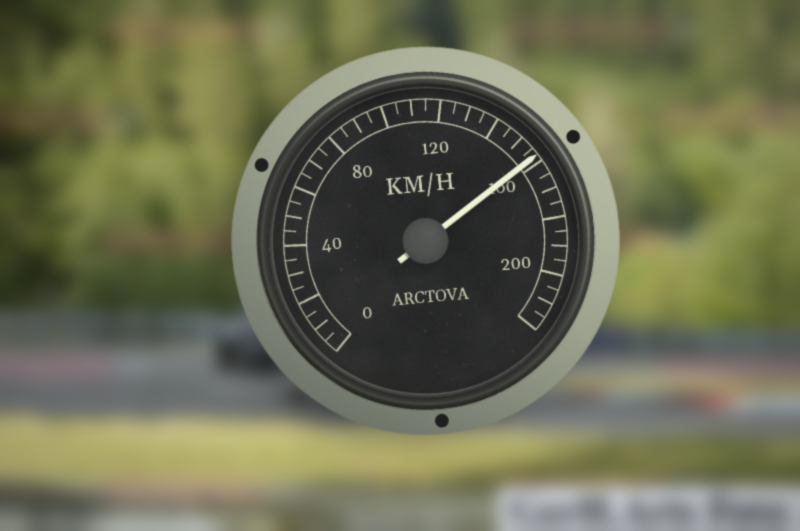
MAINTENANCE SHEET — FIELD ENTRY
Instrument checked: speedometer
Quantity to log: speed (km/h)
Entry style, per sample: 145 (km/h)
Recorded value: 157.5 (km/h)
